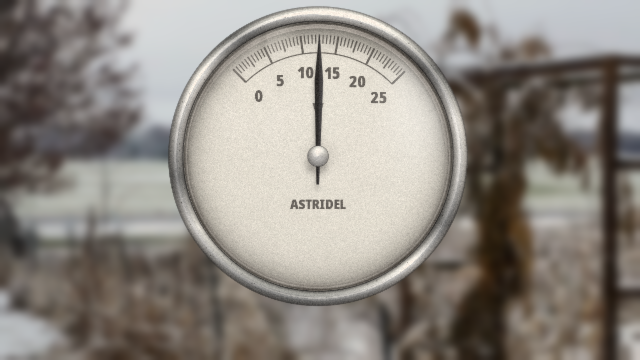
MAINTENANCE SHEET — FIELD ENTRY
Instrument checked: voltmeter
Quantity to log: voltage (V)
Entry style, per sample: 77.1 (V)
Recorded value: 12.5 (V)
